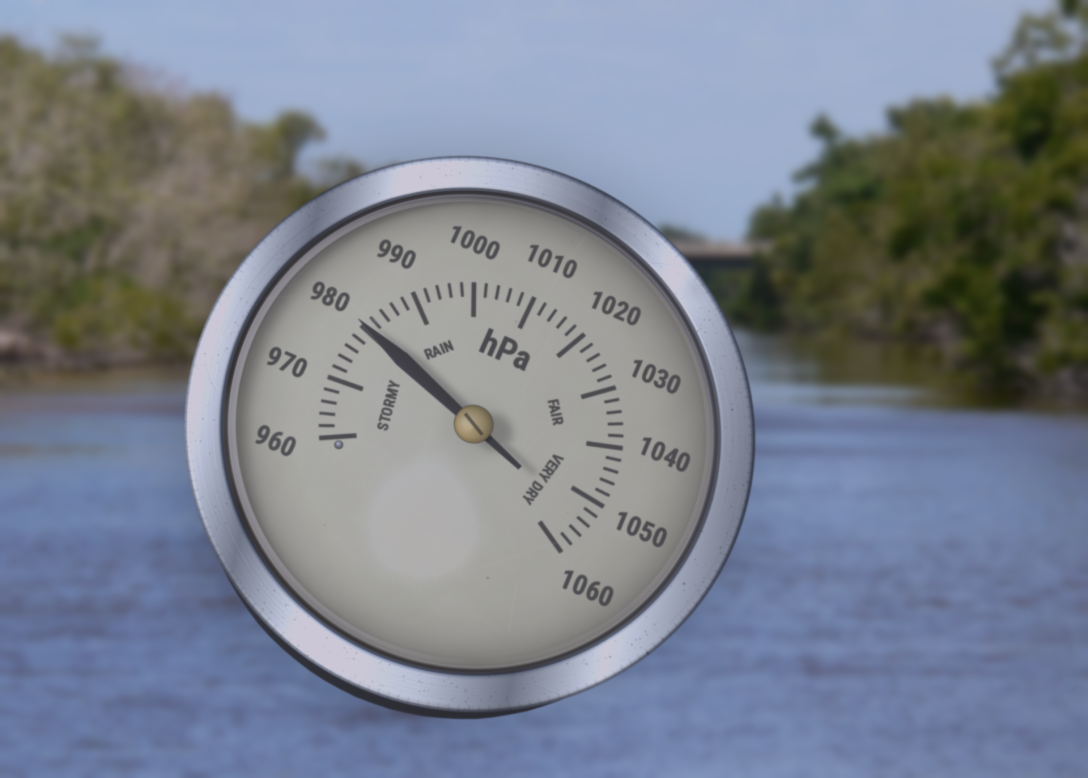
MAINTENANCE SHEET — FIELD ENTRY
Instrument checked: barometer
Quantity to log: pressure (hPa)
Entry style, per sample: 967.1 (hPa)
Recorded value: 980 (hPa)
